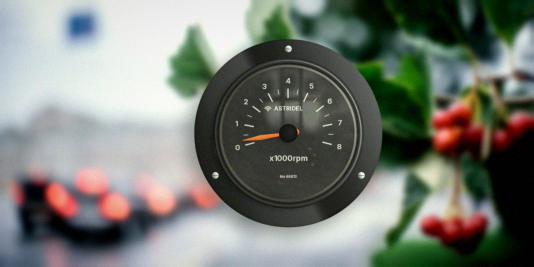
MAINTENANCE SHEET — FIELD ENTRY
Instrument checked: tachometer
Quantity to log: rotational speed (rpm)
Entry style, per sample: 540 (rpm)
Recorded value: 250 (rpm)
